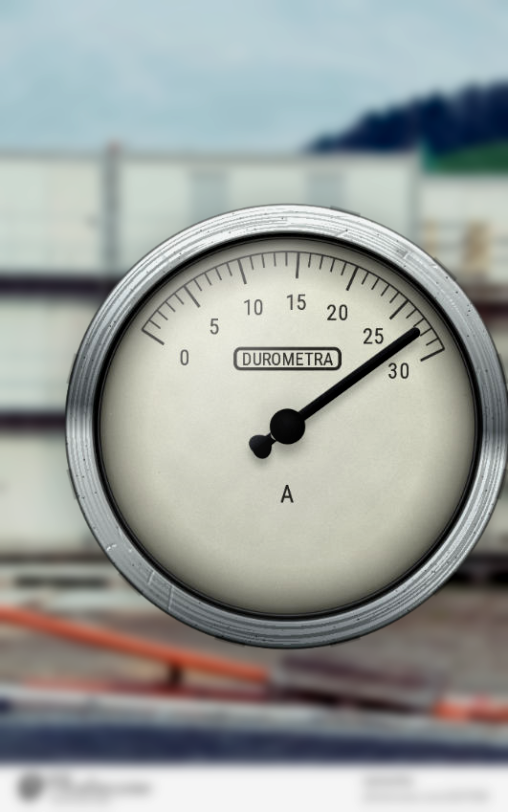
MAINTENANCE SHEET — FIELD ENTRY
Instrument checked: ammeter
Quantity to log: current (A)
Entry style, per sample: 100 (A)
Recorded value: 27.5 (A)
